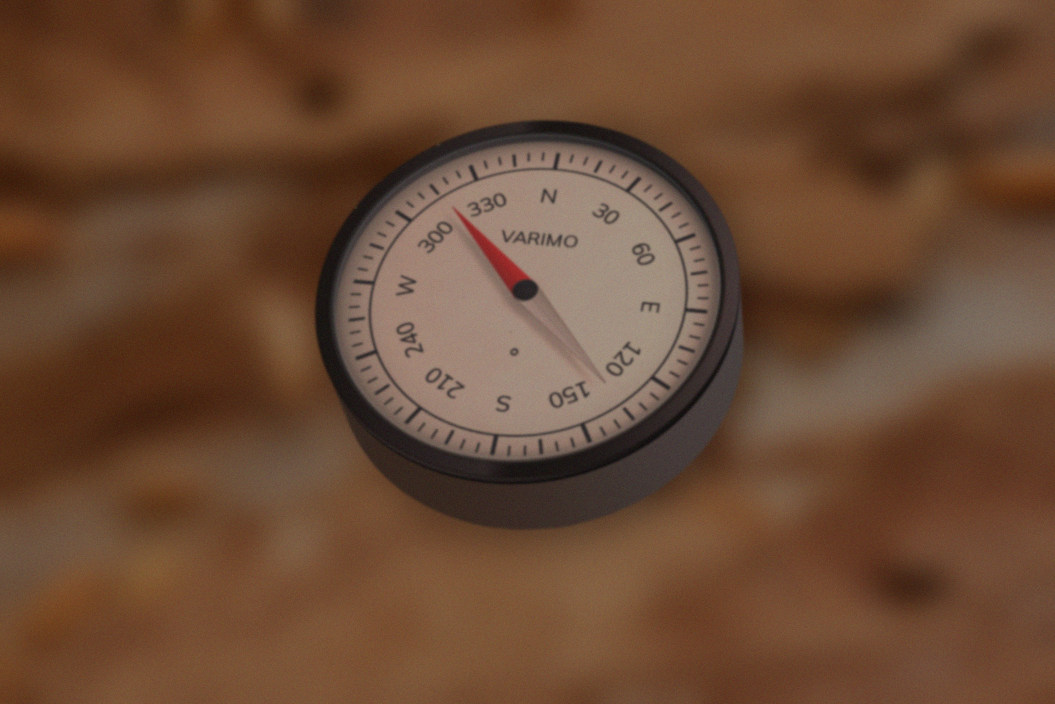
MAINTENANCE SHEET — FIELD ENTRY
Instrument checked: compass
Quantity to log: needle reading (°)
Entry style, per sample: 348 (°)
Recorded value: 315 (°)
